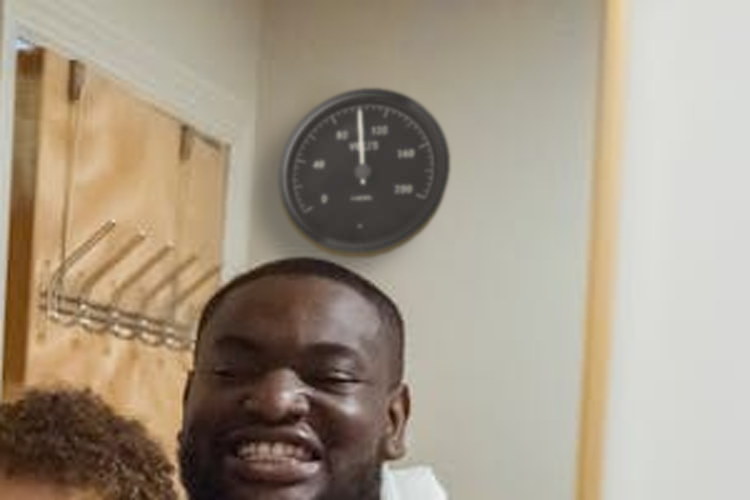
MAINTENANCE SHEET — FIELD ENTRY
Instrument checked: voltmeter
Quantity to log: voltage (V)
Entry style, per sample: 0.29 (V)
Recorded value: 100 (V)
